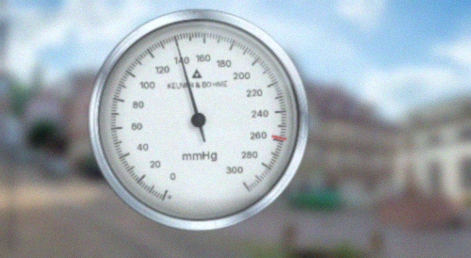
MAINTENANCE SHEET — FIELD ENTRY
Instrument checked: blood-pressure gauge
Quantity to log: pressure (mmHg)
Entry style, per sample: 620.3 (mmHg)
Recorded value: 140 (mmHg)
